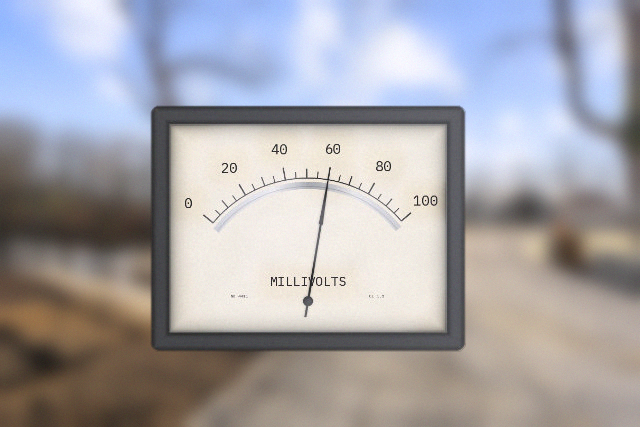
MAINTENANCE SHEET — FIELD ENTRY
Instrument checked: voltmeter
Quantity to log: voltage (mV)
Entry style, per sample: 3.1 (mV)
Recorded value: 60 (mV)
